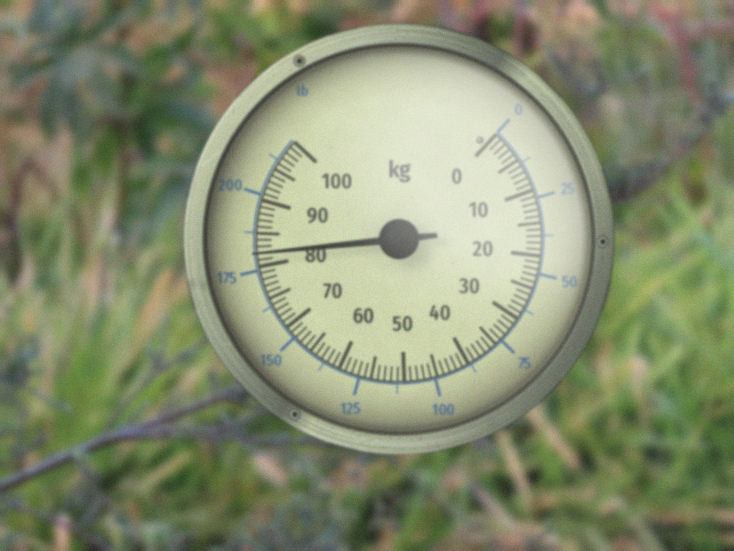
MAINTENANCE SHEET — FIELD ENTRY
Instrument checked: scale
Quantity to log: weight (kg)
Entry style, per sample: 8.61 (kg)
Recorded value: 82 (kg)
